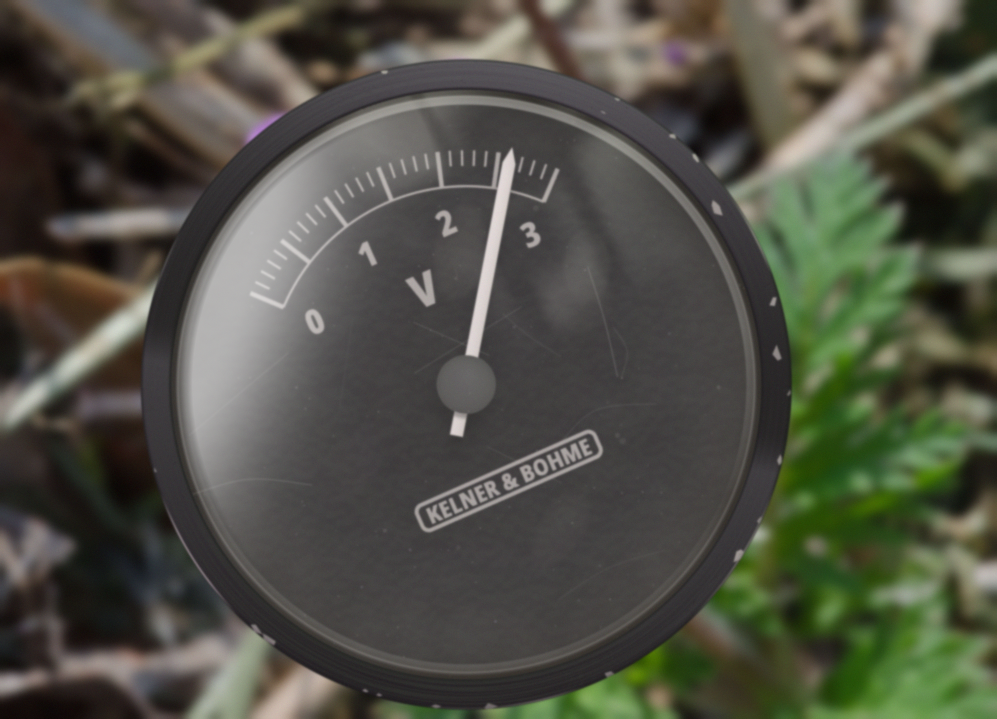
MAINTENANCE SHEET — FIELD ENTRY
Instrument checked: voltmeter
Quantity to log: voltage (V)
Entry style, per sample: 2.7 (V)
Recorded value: 2.6 (V)
